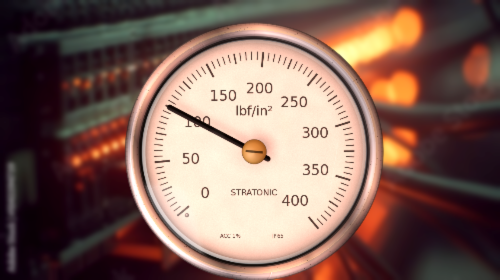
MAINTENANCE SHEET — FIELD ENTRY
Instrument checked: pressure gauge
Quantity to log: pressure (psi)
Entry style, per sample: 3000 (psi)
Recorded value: 100 (psi)
